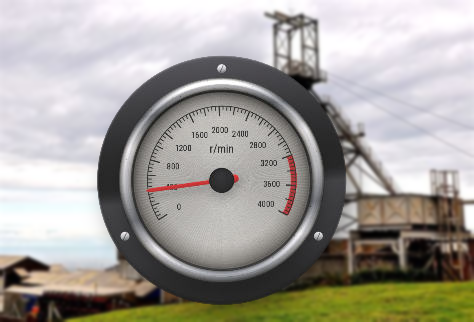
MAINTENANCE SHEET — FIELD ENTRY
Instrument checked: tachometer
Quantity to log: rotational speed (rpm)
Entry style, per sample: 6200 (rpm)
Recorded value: 400 (rpm)
